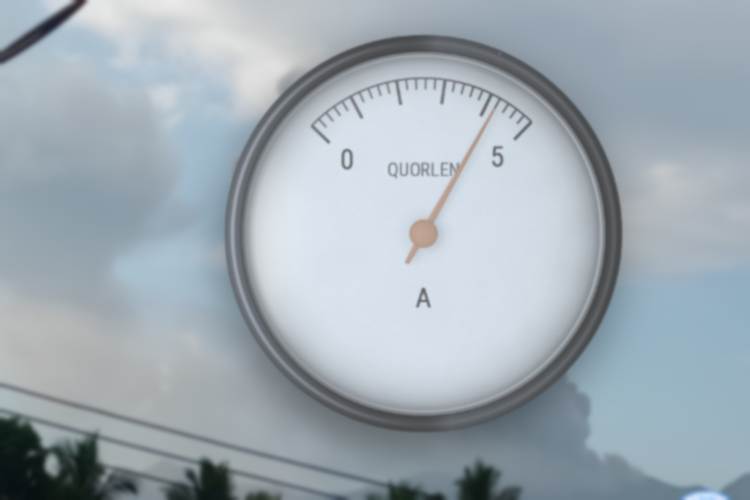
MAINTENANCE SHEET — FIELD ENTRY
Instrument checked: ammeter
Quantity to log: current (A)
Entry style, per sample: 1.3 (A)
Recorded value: 4.2 (A)
